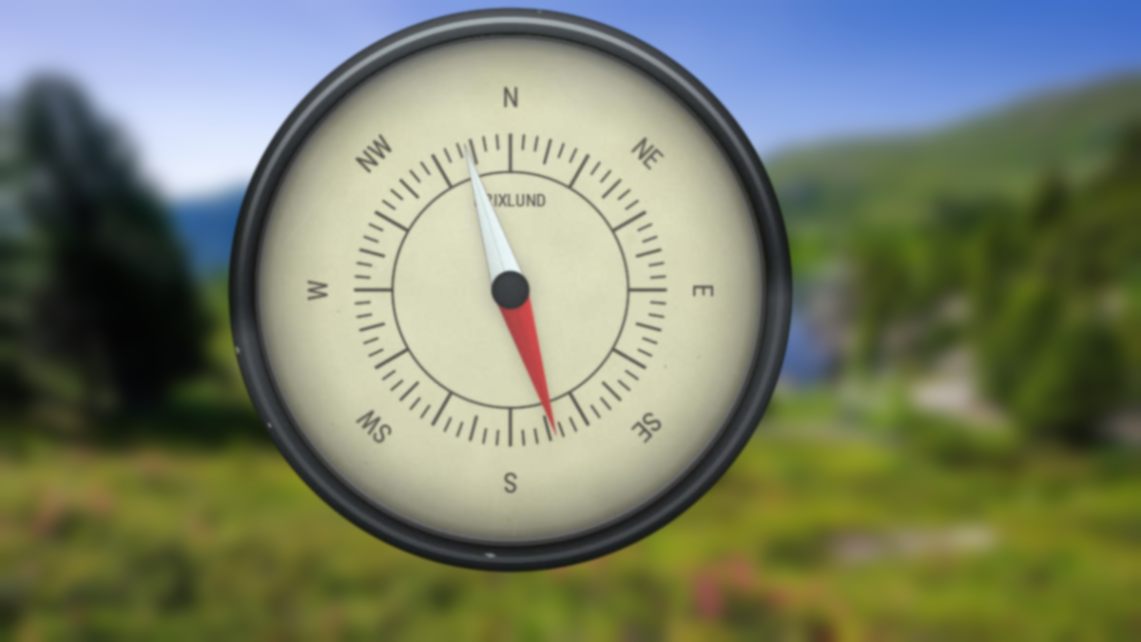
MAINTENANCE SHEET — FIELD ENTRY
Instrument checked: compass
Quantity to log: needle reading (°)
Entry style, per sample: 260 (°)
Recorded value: 162.5 (°)
